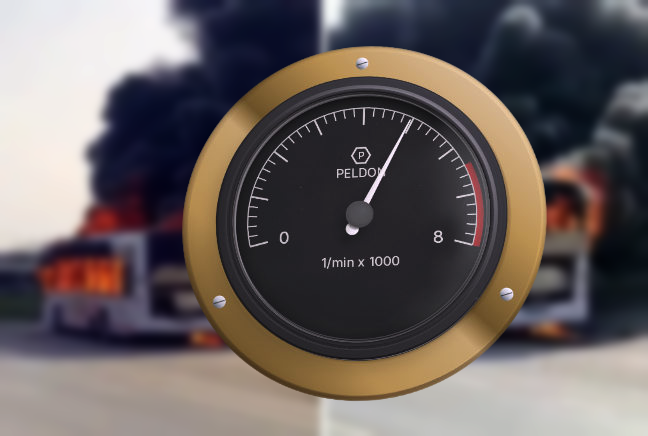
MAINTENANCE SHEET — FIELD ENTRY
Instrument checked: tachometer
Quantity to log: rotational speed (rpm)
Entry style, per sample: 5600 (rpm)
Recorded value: 5000 (rpm)
